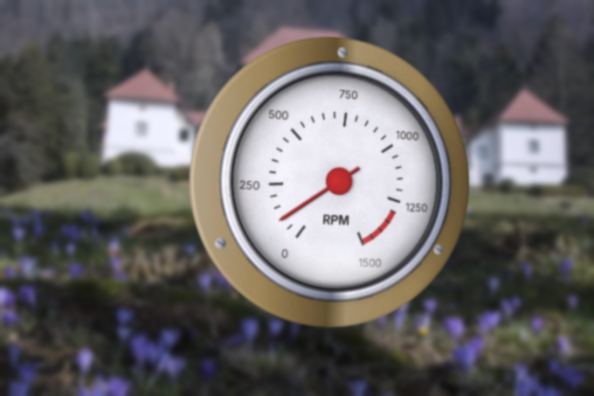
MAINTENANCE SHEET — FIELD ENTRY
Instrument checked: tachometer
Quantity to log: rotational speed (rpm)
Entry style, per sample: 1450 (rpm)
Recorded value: 100 (rpm)
